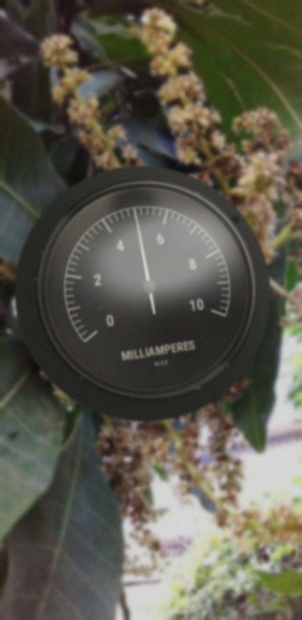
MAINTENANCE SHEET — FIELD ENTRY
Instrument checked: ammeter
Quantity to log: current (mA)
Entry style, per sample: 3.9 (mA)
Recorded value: 5 (mA)
